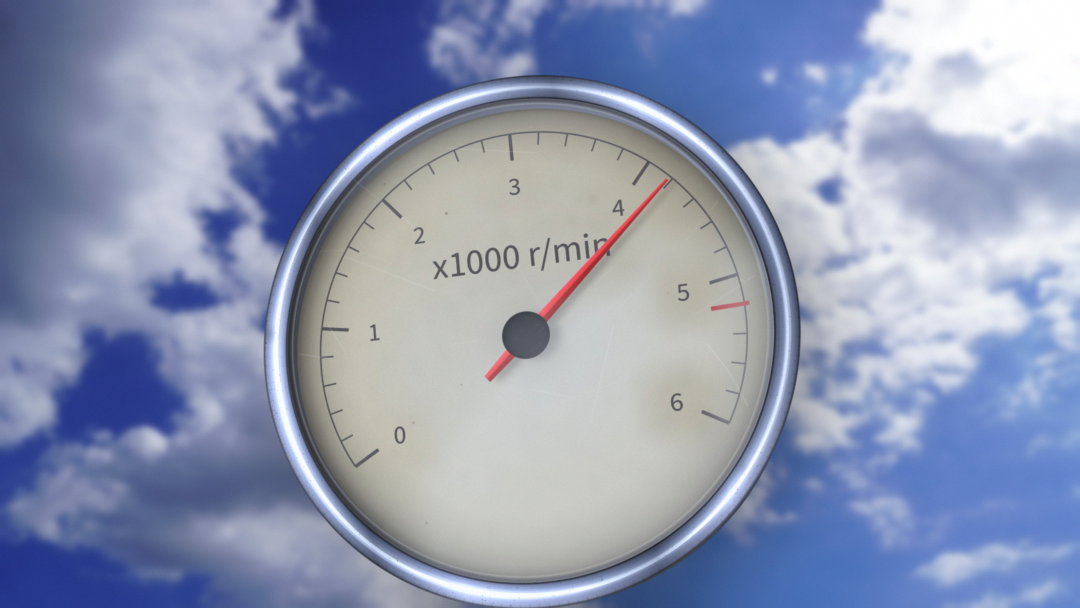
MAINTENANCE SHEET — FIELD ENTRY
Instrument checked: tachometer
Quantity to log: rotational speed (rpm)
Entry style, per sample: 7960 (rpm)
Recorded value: 4200 (rpm)
